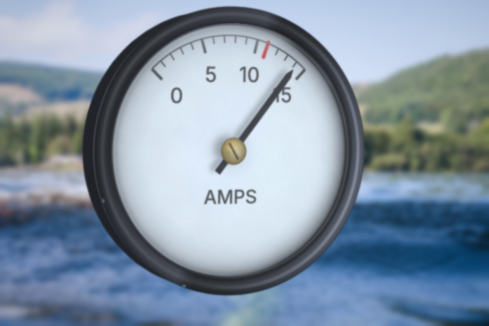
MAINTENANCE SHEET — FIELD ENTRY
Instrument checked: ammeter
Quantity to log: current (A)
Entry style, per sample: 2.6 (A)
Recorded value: 14 (A)
